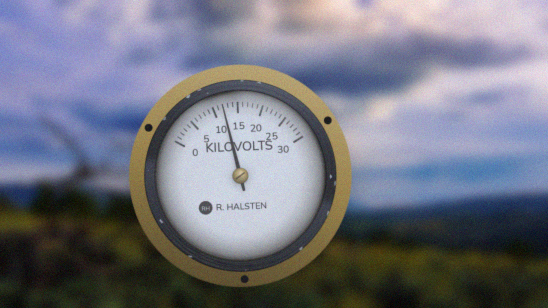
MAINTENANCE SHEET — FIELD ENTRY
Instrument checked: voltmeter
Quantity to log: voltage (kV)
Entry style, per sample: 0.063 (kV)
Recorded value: 12 (kV)
